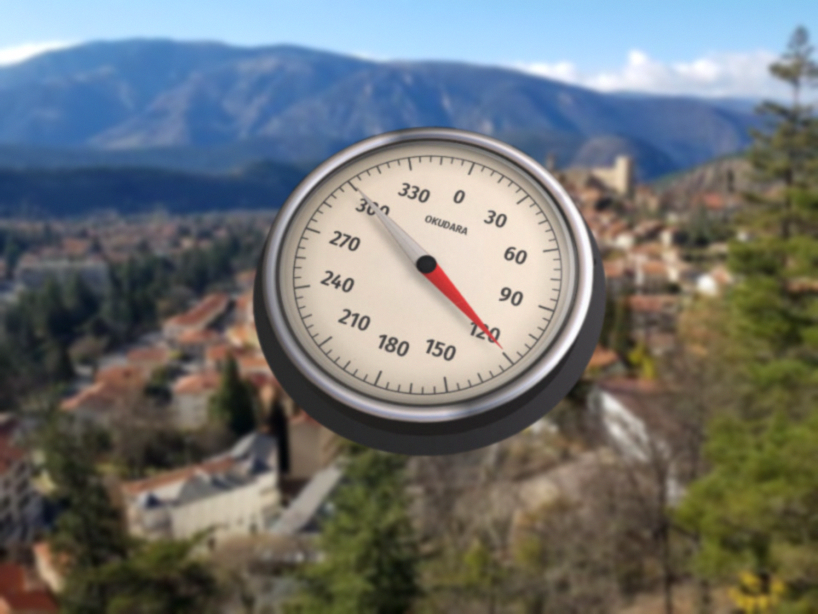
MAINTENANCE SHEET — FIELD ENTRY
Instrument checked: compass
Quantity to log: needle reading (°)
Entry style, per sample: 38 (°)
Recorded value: 120 (°)
